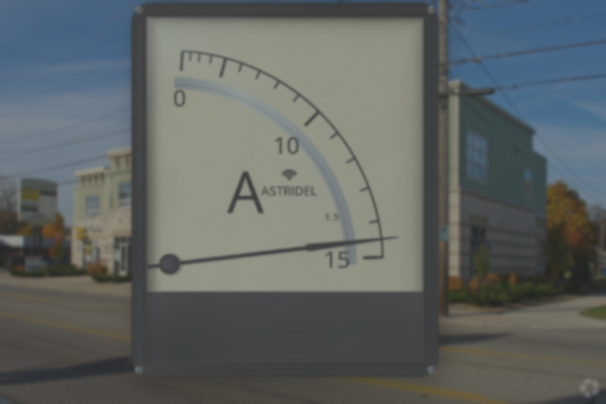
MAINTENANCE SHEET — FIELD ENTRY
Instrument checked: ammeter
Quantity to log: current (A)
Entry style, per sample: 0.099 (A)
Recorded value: 14.5 (A)
